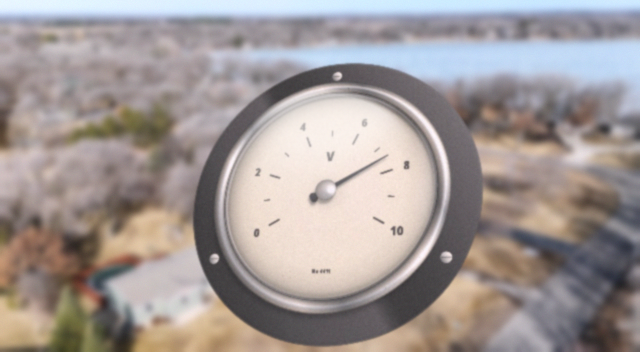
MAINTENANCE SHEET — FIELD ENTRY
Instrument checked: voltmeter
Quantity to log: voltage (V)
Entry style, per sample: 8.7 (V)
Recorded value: 7.5 (V)
